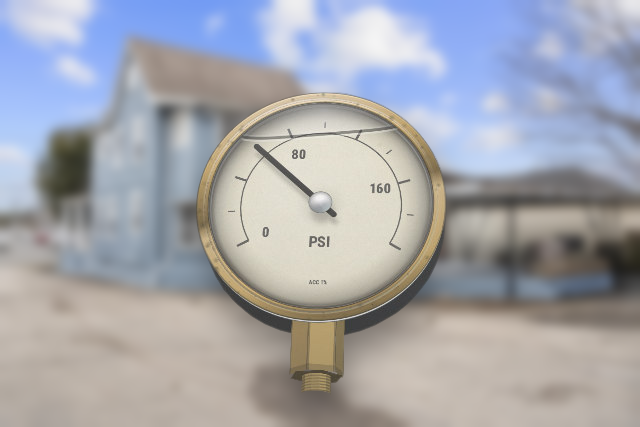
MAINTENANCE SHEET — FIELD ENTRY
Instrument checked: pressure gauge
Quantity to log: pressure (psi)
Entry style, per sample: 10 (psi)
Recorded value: 60 (psi)
